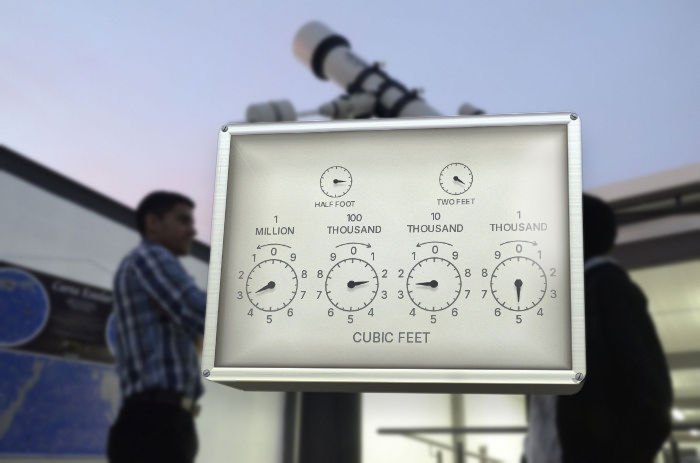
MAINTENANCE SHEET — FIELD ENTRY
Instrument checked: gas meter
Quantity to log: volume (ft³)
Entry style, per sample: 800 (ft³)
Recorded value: 322500 (ft³)
